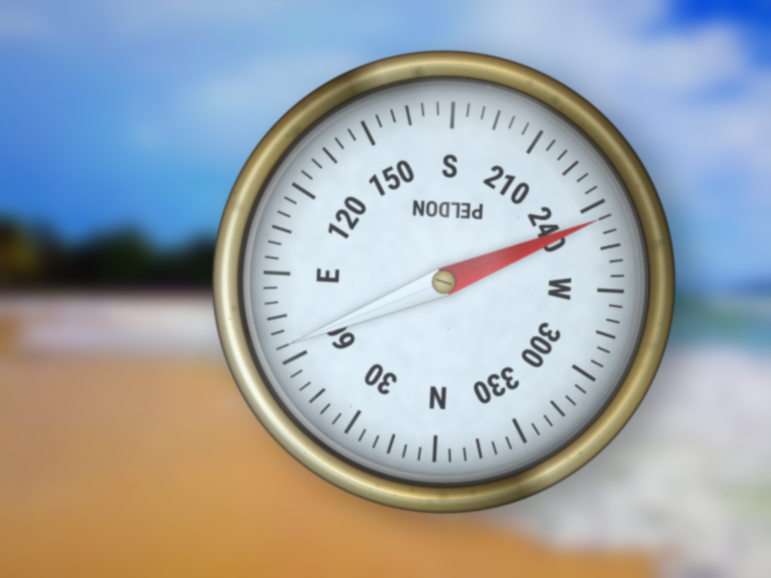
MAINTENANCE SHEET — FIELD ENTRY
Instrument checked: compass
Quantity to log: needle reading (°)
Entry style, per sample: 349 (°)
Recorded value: 245 (°)
